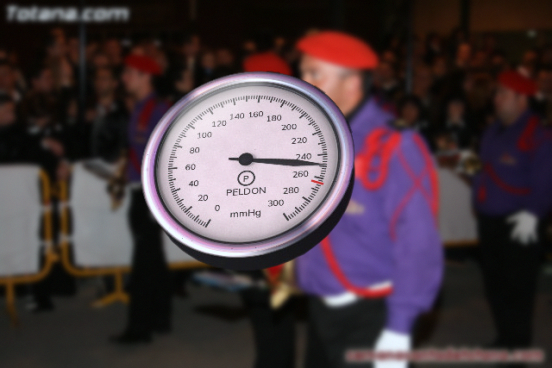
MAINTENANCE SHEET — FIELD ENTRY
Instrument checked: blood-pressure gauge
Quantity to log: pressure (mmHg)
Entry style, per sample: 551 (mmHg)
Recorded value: 250 (mmHg)
